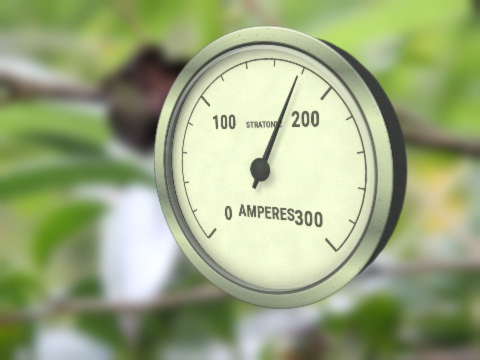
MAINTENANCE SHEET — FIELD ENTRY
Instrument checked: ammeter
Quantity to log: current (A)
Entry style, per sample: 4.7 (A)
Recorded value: 180 (A)
